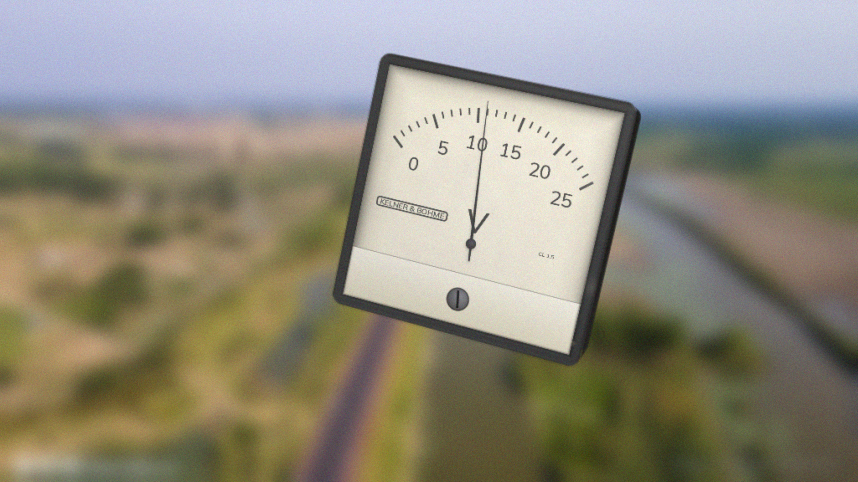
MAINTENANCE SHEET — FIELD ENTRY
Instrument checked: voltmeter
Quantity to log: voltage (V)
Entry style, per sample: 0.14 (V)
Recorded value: 11 (V)
